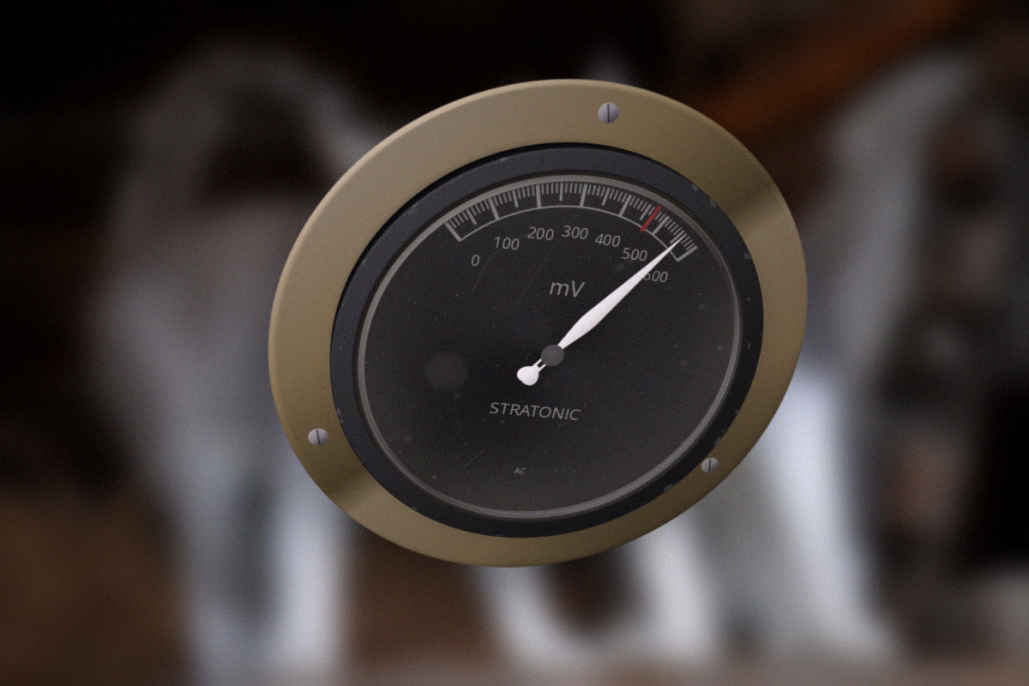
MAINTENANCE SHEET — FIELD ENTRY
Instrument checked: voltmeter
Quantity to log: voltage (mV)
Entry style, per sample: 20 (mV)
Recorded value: 550 (mV)
